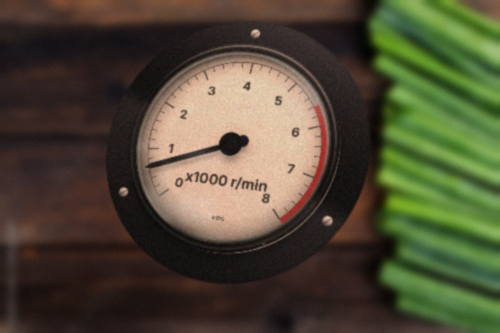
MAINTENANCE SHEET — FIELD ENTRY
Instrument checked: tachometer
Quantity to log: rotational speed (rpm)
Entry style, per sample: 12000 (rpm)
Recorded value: 600 (rpm)
